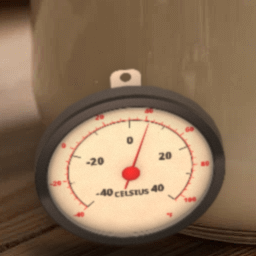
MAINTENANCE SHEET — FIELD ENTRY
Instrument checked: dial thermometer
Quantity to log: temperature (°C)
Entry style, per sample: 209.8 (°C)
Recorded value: 5 (°C)
